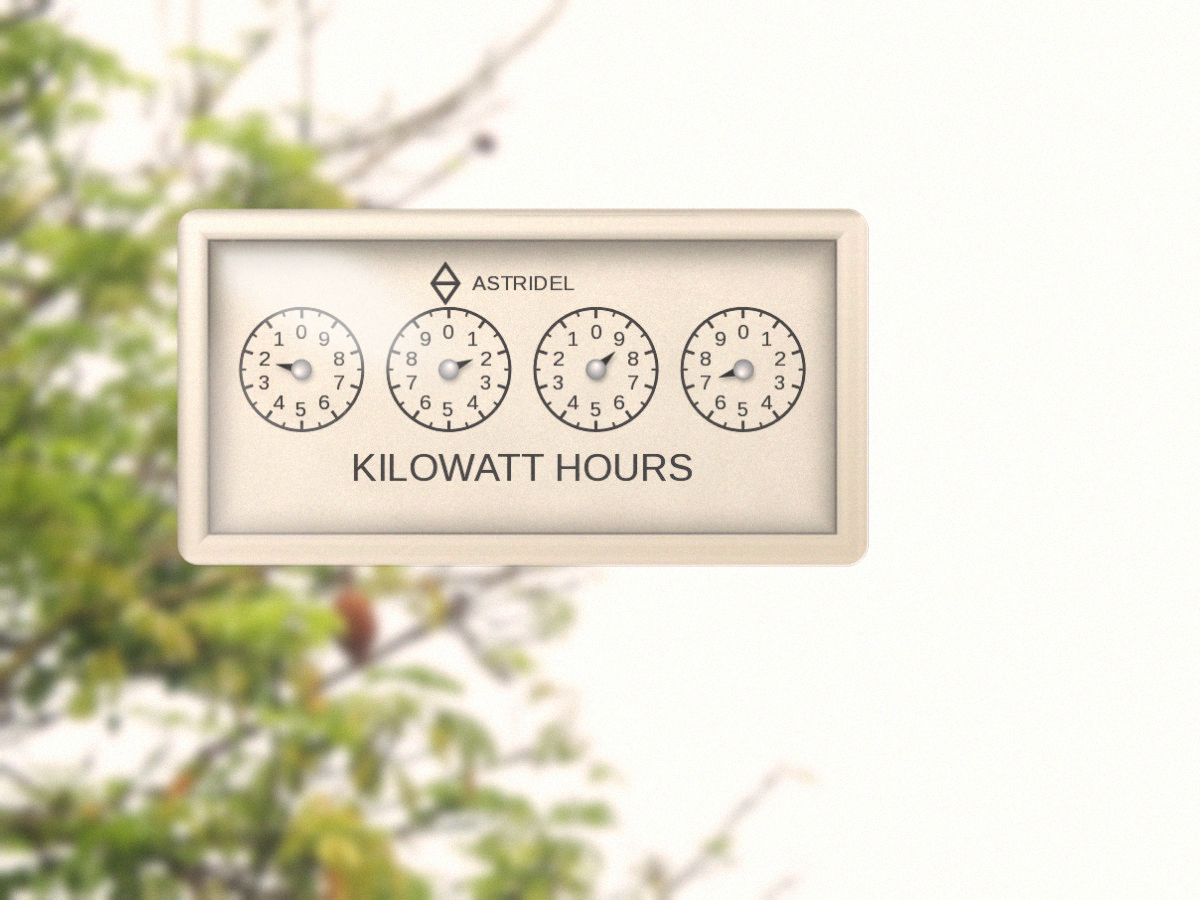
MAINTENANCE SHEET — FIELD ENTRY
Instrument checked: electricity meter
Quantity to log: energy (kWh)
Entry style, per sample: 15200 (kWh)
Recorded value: 2187 (kWh)
